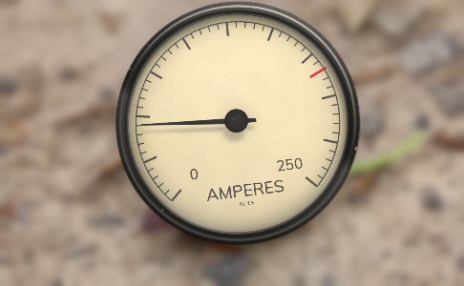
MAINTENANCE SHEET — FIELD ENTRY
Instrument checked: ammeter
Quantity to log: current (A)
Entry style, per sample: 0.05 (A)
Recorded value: 45 (A)
